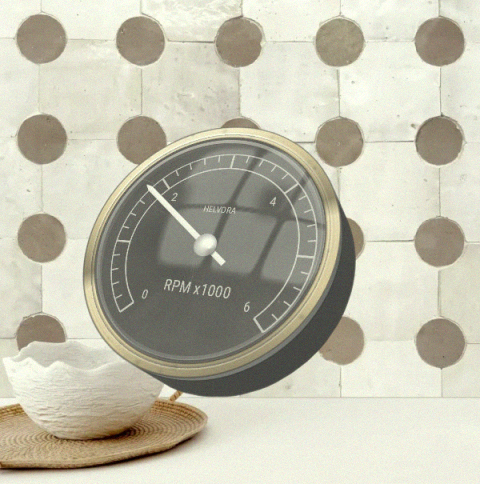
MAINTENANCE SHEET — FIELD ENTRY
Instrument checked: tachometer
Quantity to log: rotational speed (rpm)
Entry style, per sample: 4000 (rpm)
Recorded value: 1800 (rpm)
